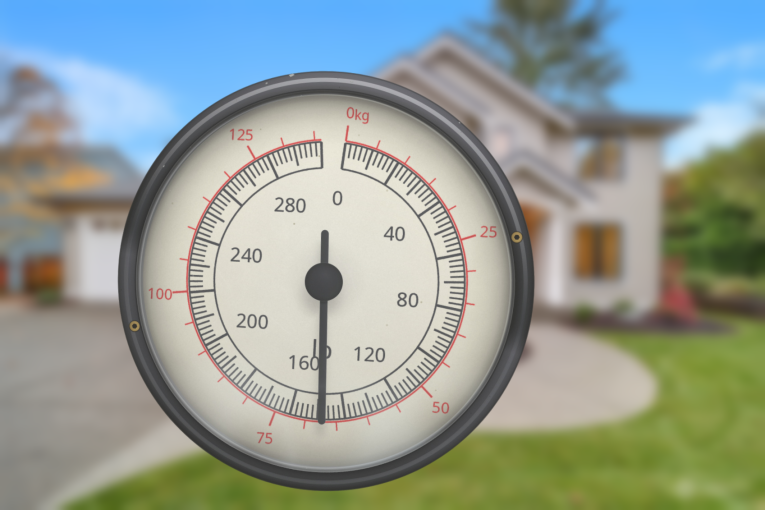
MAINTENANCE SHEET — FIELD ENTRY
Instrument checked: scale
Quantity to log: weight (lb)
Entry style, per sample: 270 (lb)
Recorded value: 148 (lb)
